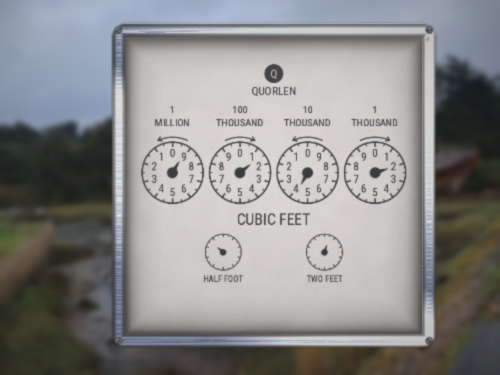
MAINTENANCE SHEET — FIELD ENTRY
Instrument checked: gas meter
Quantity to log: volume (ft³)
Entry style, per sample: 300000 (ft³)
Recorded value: 914200 (ft³)
